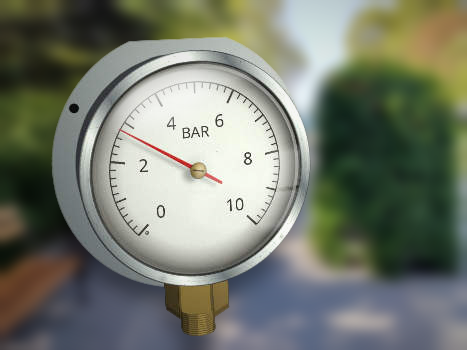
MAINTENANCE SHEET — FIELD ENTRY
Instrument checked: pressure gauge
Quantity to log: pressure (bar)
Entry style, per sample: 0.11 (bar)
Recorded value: 2.8 (bar)
